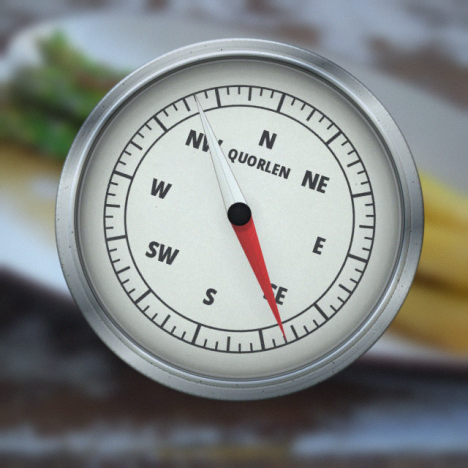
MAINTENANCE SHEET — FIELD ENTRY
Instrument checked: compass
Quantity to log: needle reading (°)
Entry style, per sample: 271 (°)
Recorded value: 140 (°)
